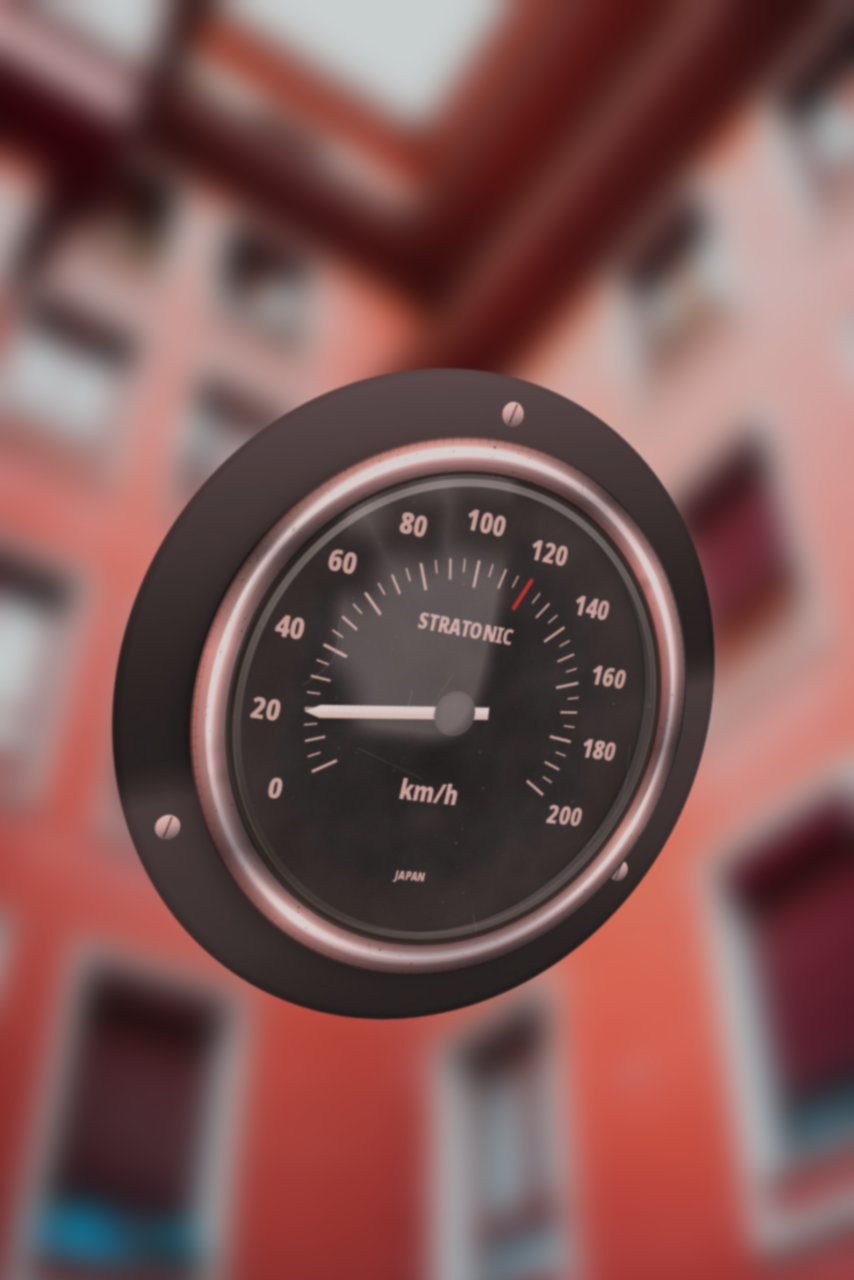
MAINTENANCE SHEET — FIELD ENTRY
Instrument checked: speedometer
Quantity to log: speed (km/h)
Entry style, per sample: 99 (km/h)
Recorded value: 20 (km/h)
